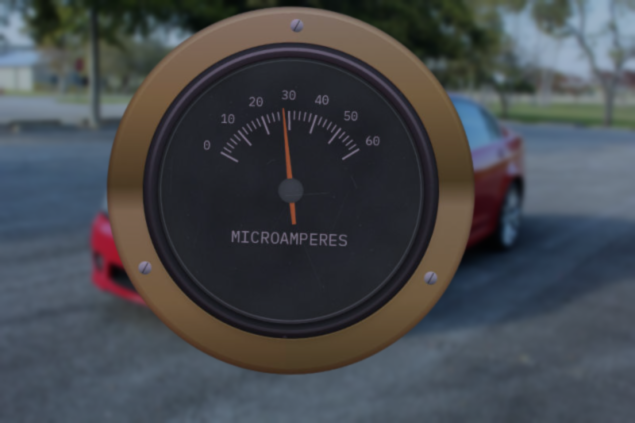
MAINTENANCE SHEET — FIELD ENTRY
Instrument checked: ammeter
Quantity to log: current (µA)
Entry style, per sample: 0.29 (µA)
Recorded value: 28 (µA)
